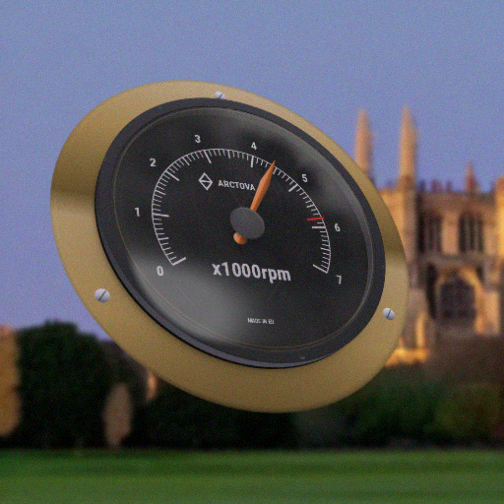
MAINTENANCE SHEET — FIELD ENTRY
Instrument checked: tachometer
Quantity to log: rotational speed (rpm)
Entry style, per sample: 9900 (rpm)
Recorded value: 4400 (rpm)
